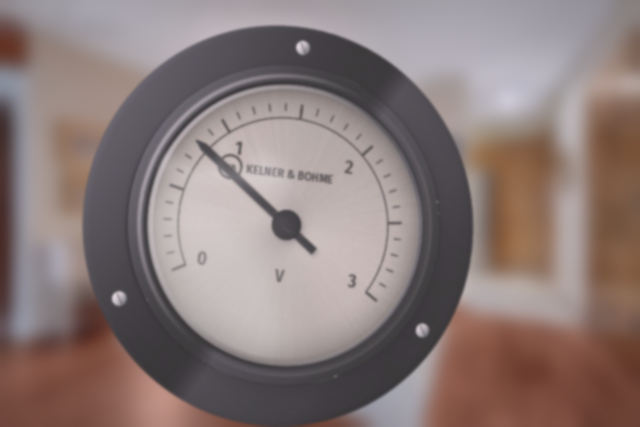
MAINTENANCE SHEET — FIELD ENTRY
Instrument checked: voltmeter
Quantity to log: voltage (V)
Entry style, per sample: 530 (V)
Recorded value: 0.8 (V)
